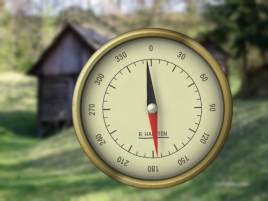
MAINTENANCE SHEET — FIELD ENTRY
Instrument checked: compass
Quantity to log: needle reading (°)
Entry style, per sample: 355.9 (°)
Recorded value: 175 (°)
